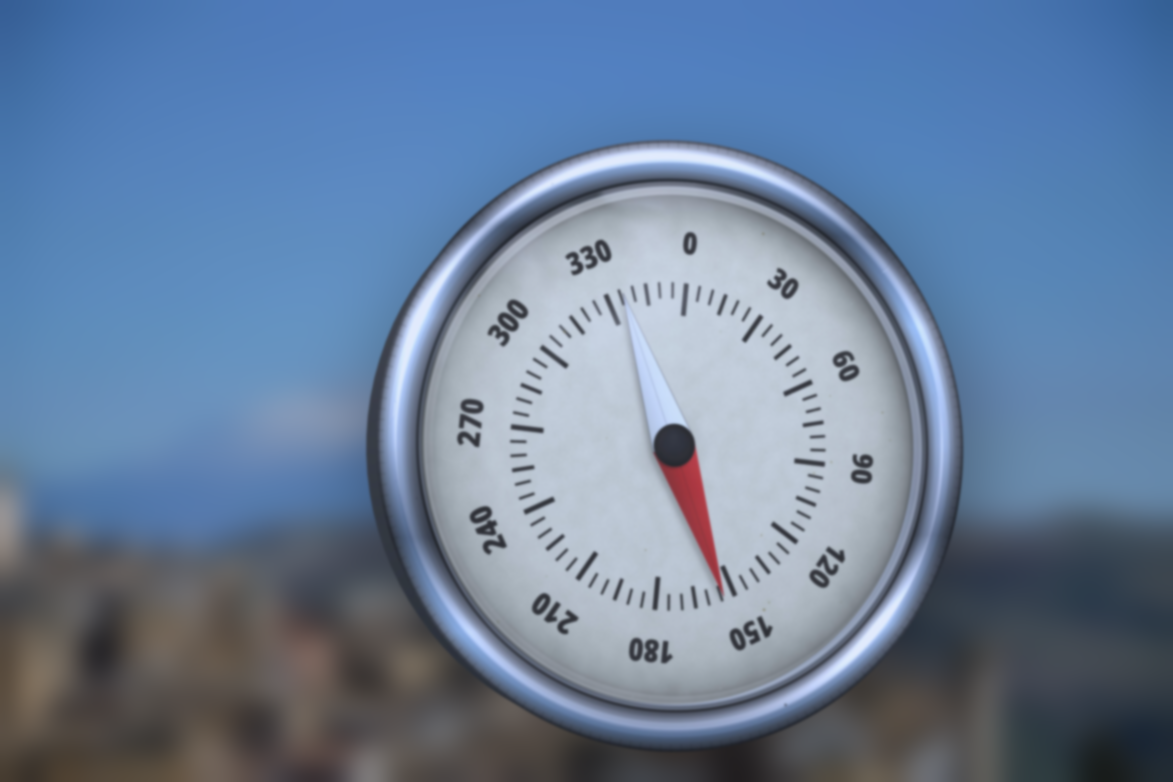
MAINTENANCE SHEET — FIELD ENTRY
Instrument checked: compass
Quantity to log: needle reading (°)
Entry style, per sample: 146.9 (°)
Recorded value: 155 (°)
